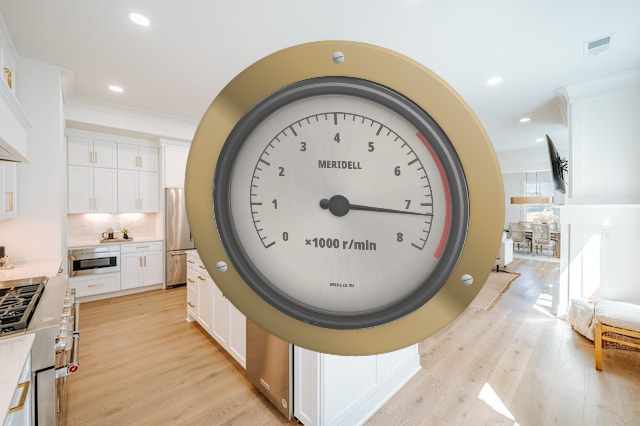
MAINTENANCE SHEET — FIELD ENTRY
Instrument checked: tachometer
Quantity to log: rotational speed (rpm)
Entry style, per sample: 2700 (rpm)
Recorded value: 7200 (rpm)
